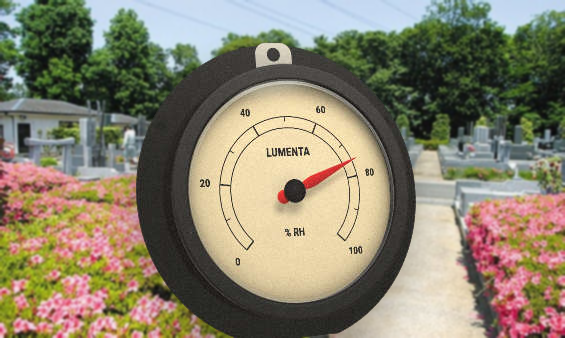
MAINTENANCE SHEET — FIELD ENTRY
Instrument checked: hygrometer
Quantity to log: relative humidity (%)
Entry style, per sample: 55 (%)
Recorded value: 75 (%)
